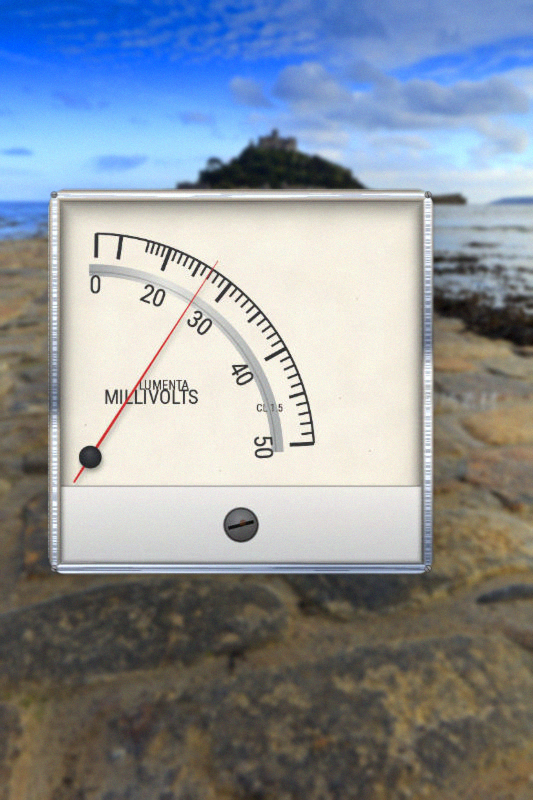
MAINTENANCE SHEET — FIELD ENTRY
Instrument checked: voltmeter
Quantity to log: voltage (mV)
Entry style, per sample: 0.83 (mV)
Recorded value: 27 (mV)
